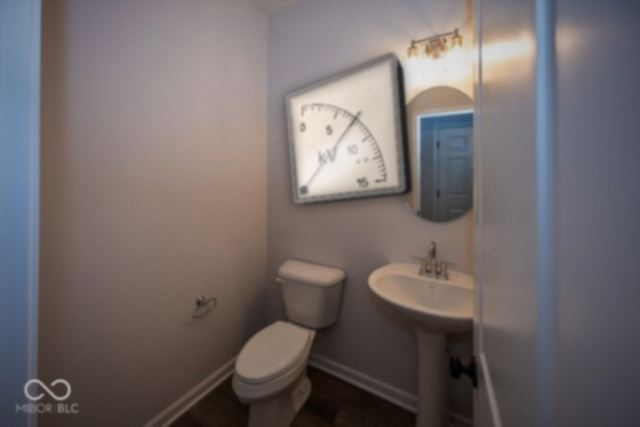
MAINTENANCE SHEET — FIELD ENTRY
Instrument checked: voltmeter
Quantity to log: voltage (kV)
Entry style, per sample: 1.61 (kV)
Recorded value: 7.5 (kV)
